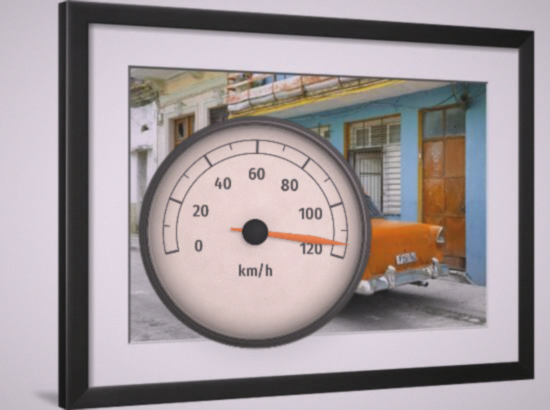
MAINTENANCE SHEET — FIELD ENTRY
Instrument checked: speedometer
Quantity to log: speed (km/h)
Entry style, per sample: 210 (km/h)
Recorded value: 115 (km/h)
